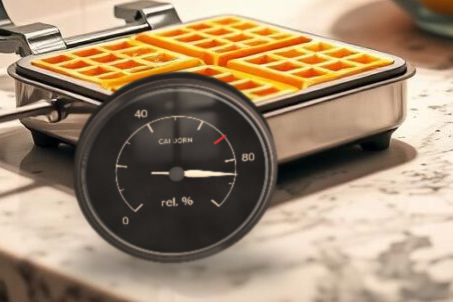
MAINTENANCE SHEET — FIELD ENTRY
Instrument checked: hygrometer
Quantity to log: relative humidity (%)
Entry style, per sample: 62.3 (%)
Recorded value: 85 (%)
